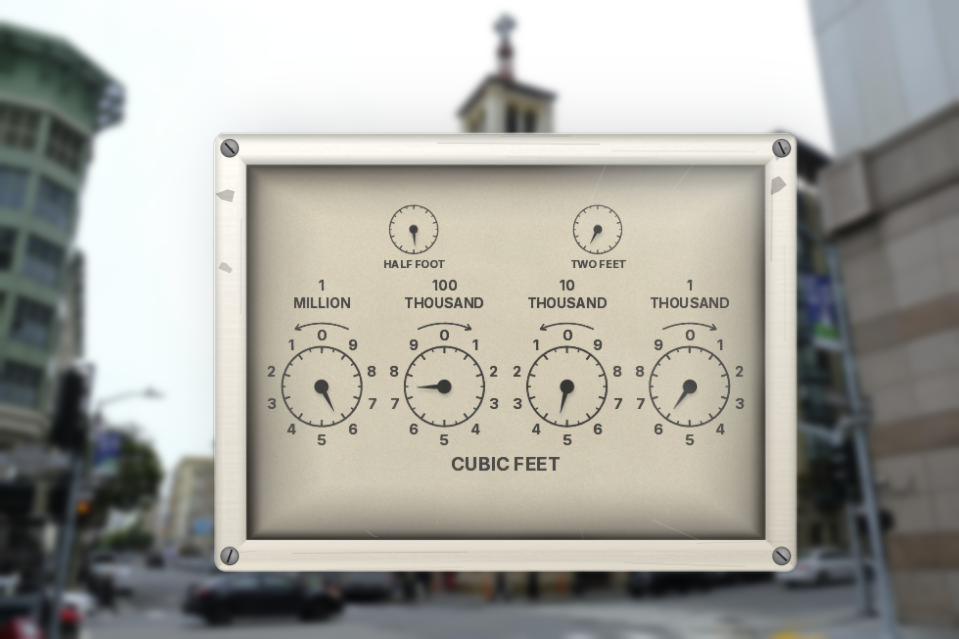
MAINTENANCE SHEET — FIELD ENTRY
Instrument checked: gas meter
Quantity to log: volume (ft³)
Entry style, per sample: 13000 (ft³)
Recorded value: 574600 (ft³)
